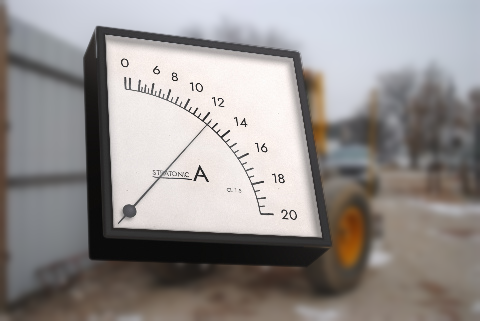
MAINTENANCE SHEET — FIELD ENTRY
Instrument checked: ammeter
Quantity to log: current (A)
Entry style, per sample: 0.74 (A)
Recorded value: 12.5 (A)
